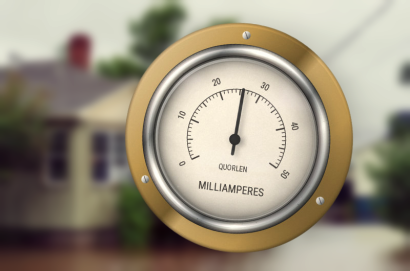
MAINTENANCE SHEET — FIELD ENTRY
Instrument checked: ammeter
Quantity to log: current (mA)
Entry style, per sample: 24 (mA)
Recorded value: 26 (mA)
